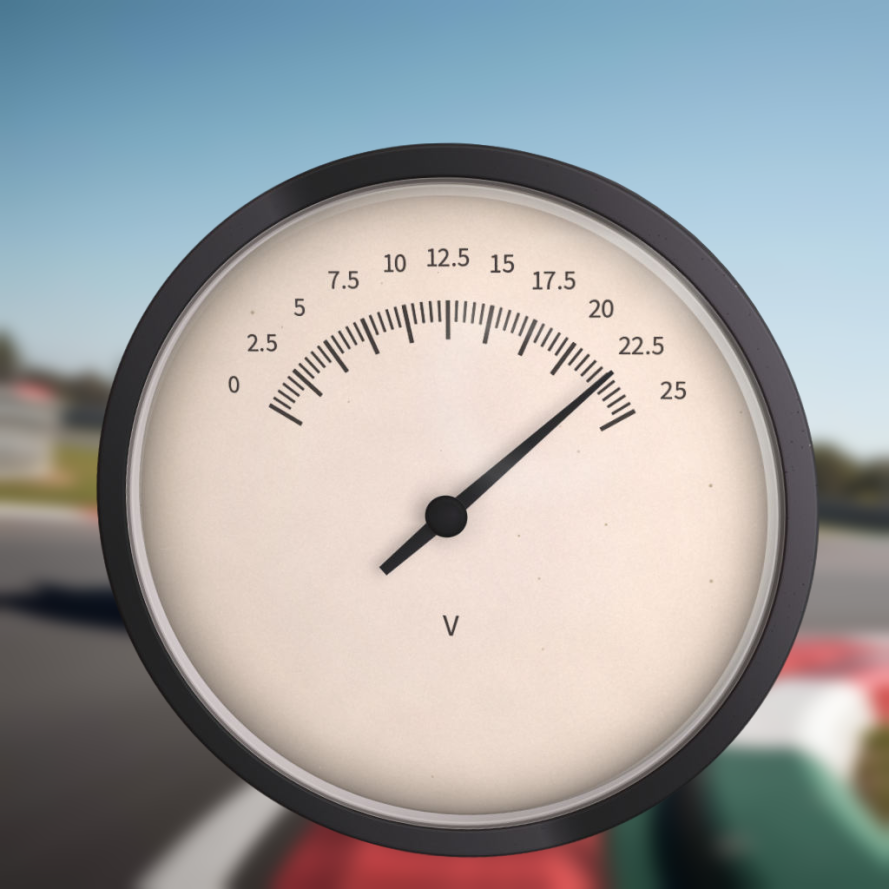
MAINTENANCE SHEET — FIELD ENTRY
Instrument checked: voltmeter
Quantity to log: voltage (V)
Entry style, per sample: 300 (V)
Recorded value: 22.5 (V)
